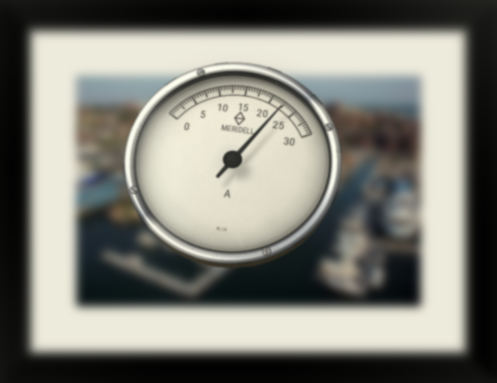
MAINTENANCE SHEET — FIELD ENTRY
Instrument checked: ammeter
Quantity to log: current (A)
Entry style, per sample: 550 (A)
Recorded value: 22.5 (A)
